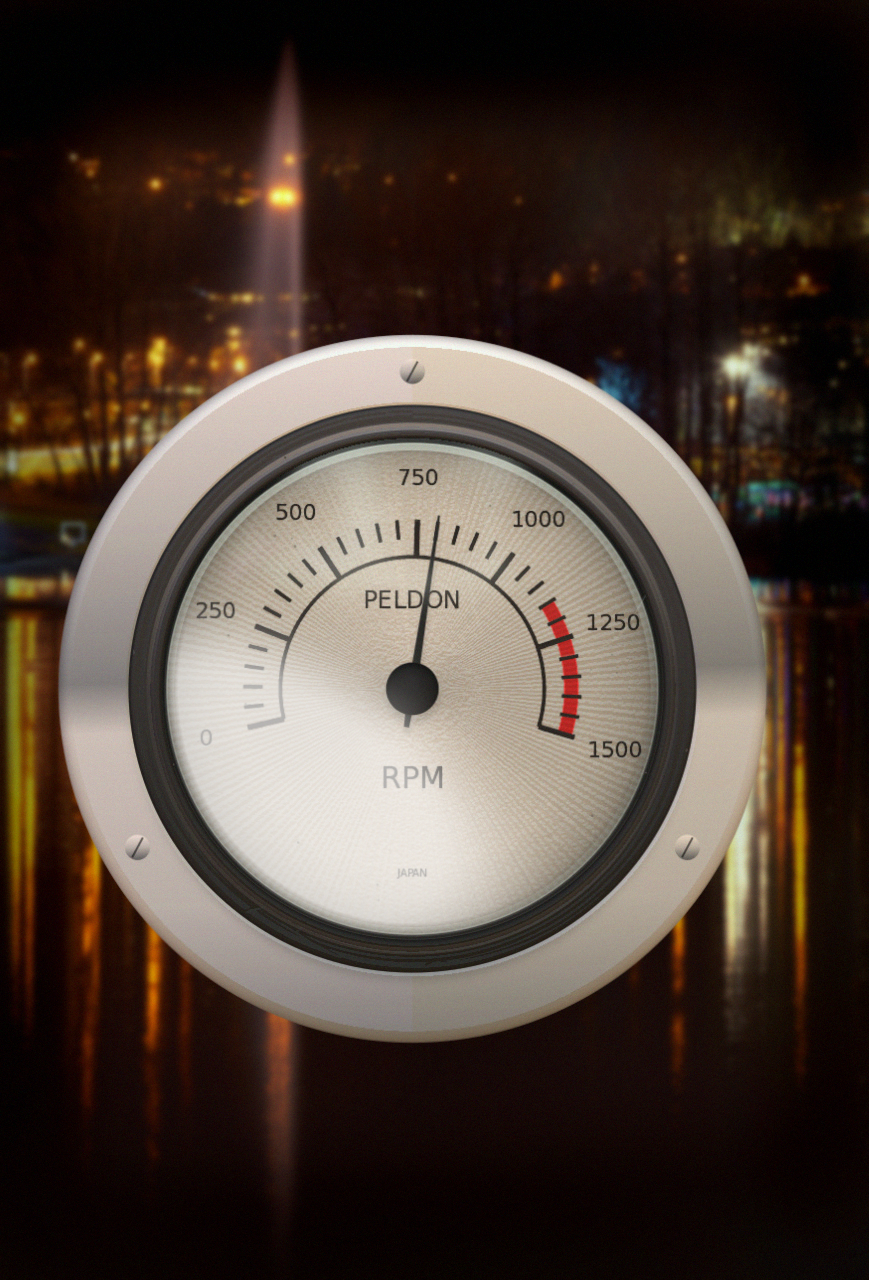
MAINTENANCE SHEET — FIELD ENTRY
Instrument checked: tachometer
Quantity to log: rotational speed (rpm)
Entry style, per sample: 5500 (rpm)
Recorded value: 800 (rpm)
